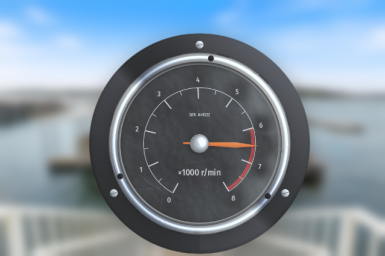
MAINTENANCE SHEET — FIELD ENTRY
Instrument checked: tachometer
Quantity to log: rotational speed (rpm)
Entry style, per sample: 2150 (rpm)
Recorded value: 6500 (rpm)
